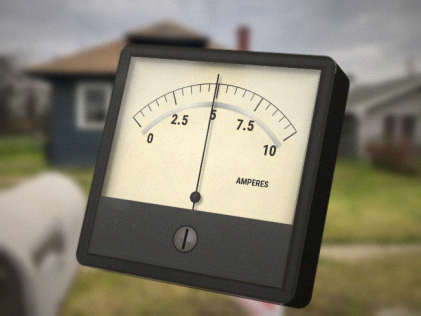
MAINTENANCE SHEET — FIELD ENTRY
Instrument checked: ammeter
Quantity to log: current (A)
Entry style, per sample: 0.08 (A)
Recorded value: 5 (A)
